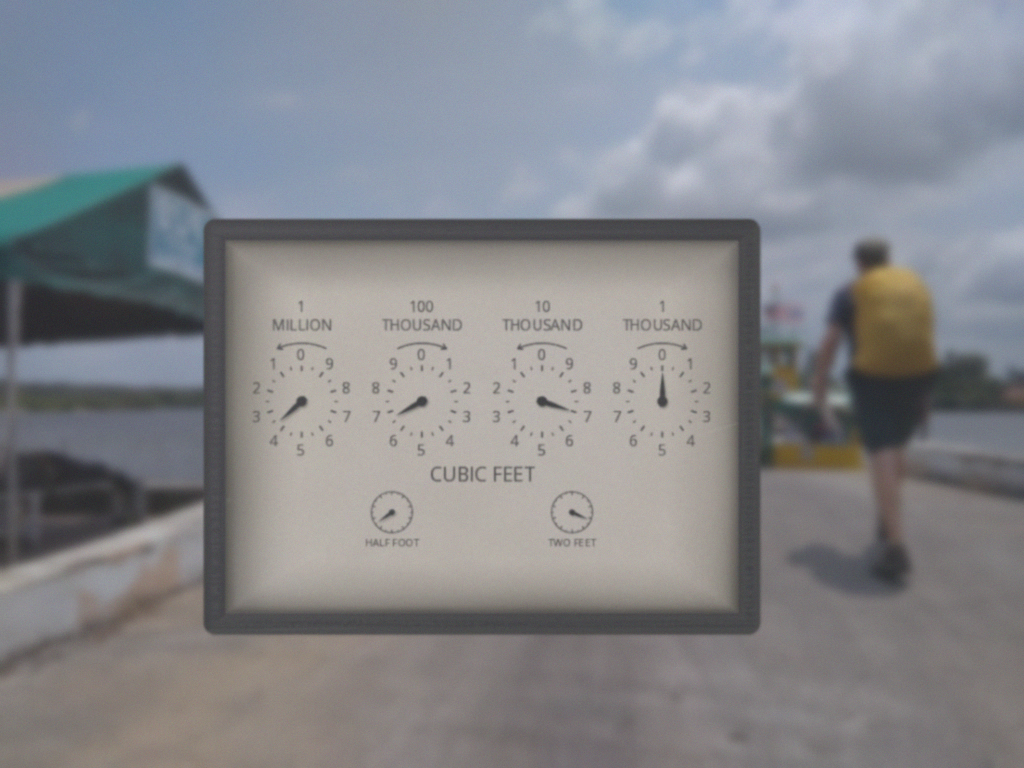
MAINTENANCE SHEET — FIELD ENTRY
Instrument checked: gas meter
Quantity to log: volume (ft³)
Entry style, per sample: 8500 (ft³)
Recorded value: 367000 (ft³)
